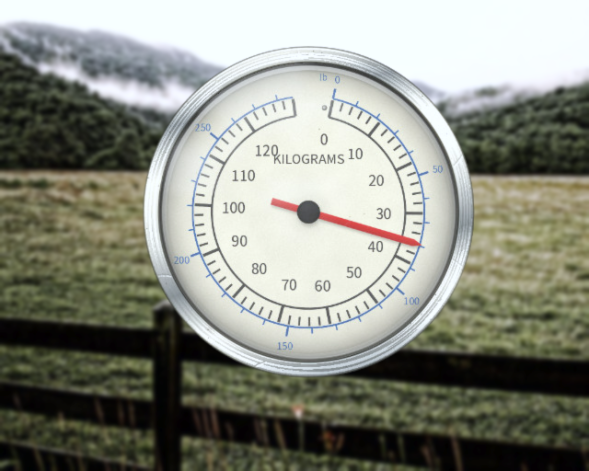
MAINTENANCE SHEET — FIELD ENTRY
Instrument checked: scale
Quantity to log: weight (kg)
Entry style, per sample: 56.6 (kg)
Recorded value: 36 (kg)
